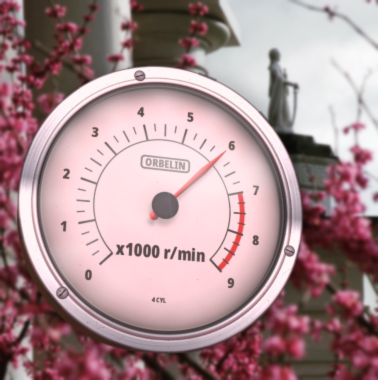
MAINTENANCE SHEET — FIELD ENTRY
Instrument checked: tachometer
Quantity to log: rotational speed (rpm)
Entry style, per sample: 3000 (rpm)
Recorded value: 6000 (rpm)
